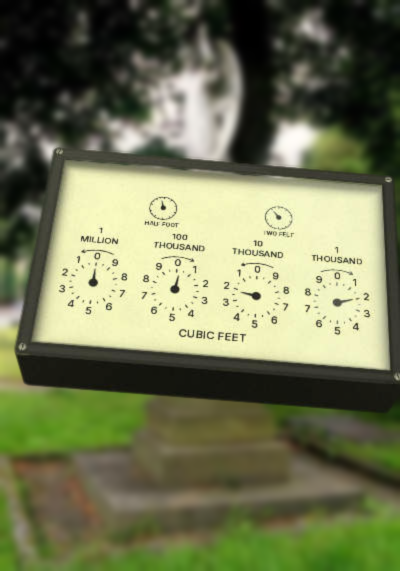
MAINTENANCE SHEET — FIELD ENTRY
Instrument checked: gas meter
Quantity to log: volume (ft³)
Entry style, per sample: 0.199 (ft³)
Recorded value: 2200 (ft³)
